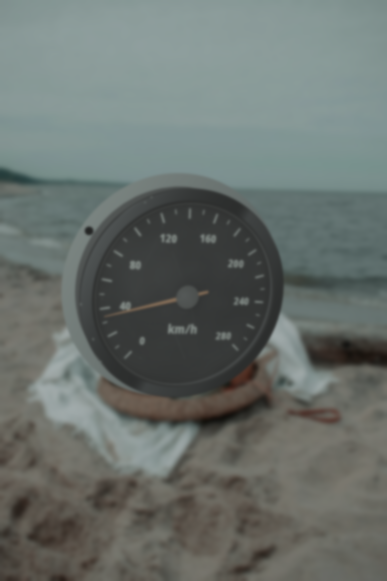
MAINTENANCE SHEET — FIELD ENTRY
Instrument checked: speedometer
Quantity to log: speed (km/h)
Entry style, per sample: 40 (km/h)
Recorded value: 35 (km/h)
